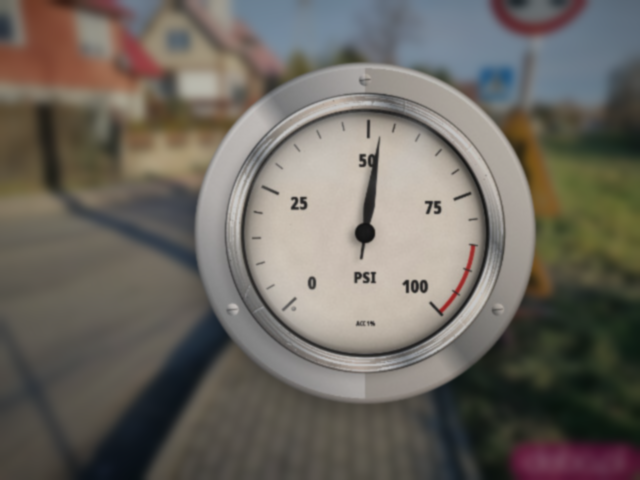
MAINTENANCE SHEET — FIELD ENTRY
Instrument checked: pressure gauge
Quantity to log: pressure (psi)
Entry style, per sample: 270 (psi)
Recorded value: 52.5 (psi)
